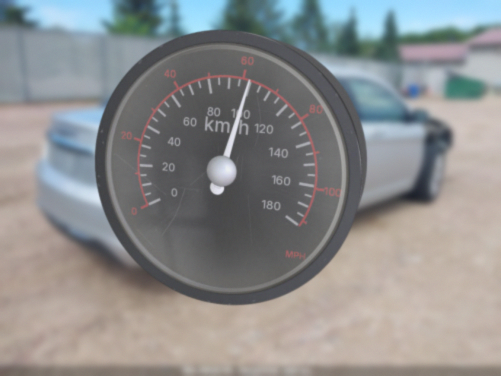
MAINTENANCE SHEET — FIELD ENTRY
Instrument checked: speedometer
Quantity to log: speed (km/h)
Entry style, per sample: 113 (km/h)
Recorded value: 100 (km/h)
